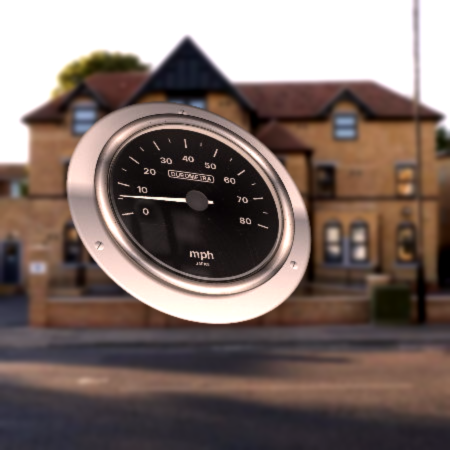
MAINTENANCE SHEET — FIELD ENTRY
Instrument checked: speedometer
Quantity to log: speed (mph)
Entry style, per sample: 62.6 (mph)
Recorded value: 5 (mph)
